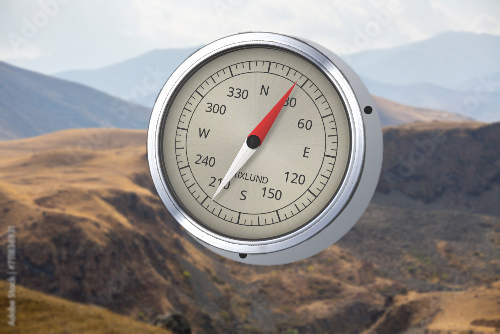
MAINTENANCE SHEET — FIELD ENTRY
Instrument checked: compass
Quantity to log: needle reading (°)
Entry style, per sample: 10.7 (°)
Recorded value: 25 (°)
